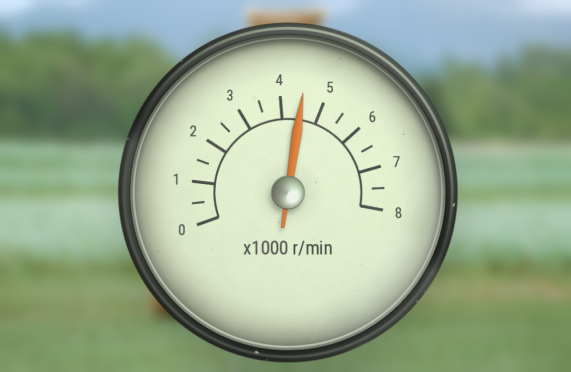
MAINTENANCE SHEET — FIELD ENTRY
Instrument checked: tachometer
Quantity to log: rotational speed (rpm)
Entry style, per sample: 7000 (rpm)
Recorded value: 4500 (rpm)
